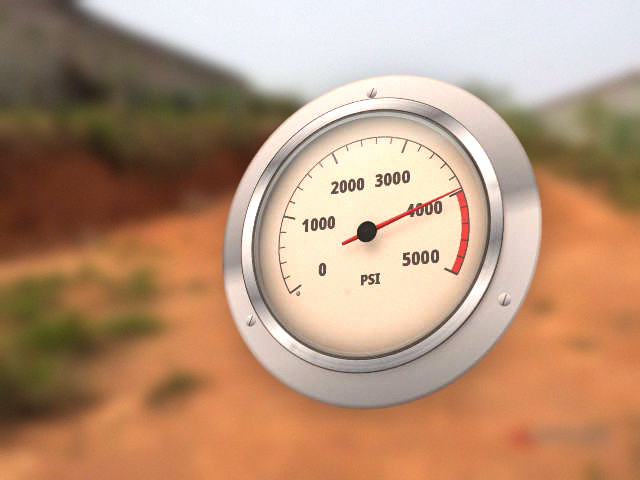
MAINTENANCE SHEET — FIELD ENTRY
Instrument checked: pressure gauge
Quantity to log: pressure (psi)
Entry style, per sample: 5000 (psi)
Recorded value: 4000 (psi)
